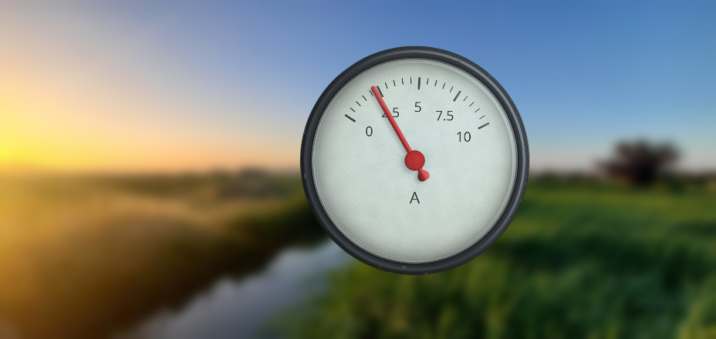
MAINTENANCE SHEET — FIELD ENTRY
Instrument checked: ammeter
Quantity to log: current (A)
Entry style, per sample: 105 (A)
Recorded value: 2.25 (A)
